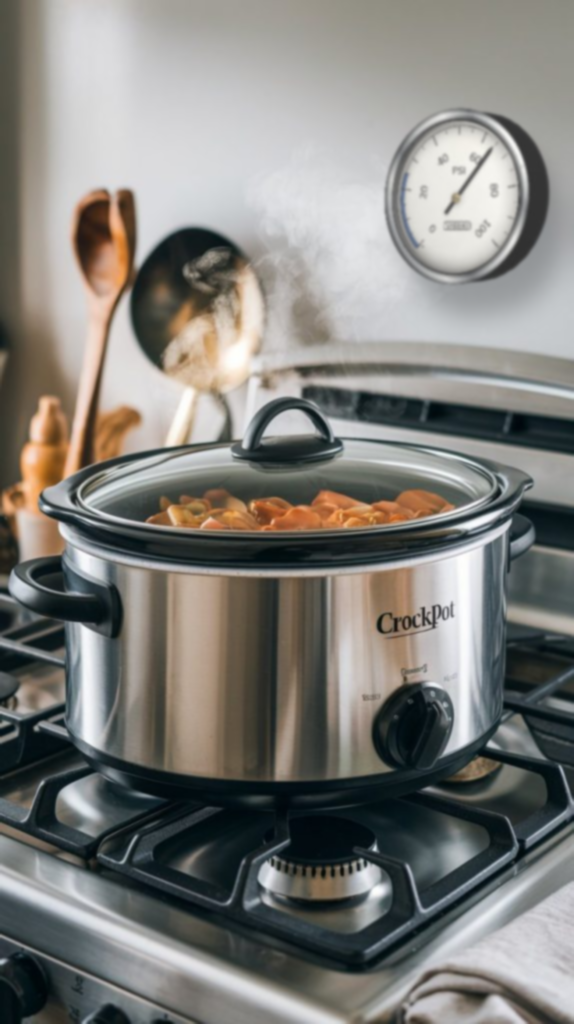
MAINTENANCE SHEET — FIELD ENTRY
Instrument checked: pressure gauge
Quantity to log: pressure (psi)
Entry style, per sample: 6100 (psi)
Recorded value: 65 (psi)
